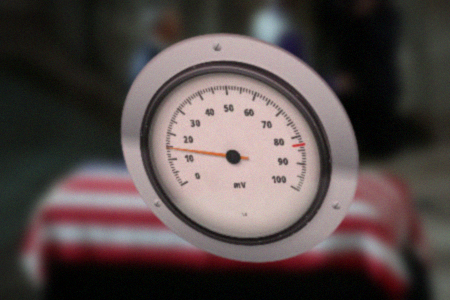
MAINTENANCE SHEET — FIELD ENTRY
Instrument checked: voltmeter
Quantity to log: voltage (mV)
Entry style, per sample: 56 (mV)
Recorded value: 15 (mV)
